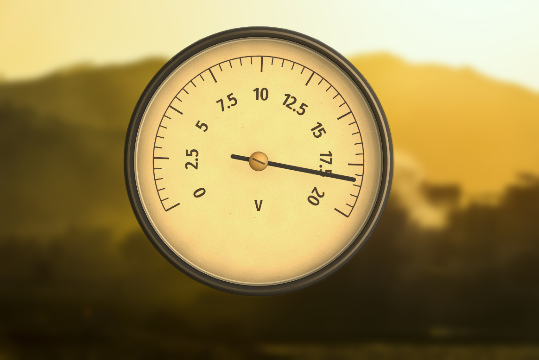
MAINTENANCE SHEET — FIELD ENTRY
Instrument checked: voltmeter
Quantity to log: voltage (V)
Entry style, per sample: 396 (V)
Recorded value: 18.25 (V)
